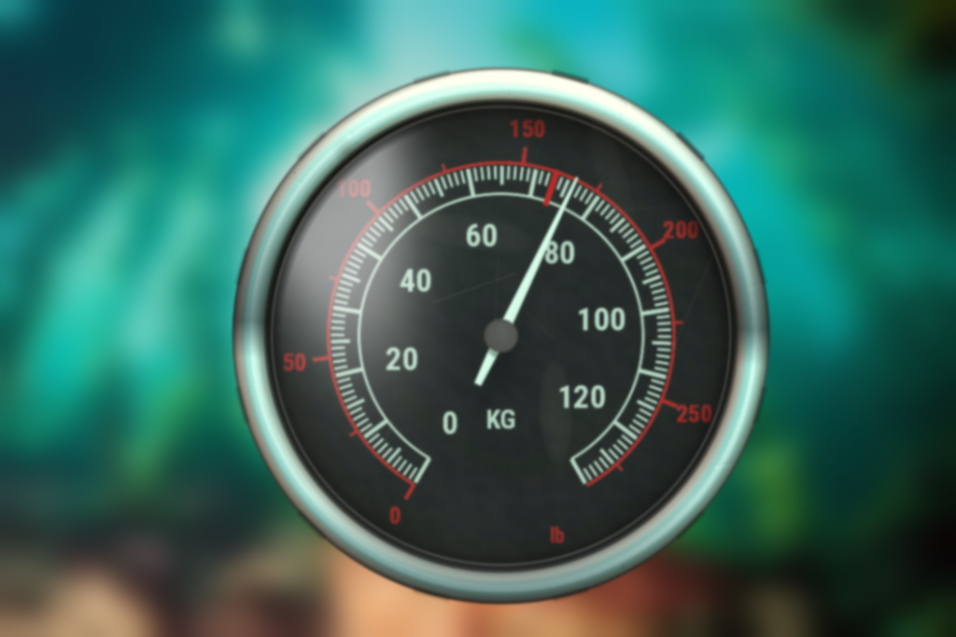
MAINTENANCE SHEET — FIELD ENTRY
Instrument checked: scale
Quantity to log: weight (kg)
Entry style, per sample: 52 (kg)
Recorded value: 76 (kg)
